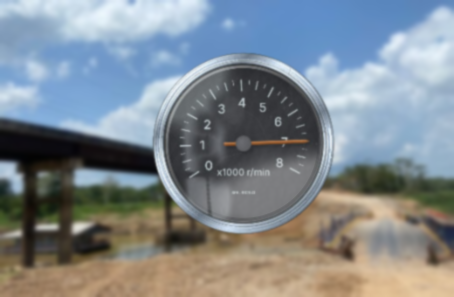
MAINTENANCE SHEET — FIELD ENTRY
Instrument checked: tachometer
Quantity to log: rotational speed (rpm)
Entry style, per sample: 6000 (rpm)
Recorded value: 7000 (rpm)
